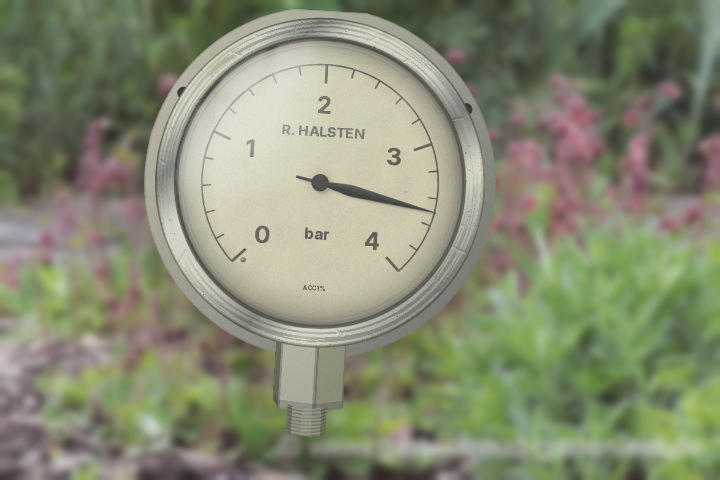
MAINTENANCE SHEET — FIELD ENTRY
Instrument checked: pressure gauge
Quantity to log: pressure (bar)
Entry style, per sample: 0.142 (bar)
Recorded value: 3.5 (bar)
